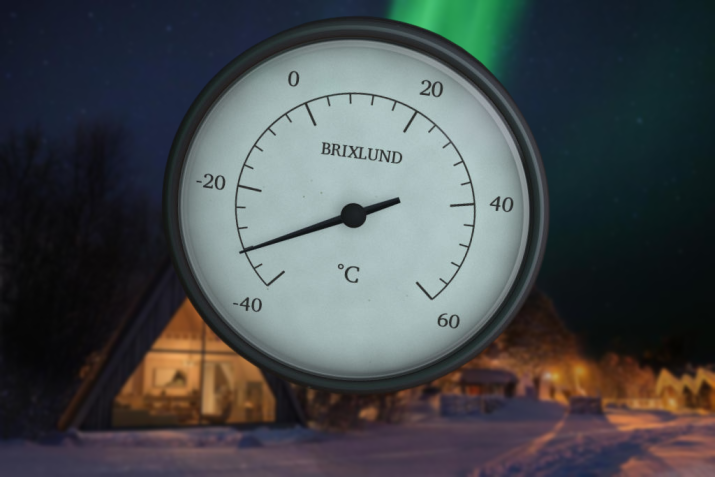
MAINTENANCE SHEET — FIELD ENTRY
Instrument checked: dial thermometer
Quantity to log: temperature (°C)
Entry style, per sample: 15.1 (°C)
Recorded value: -32 (°C)
